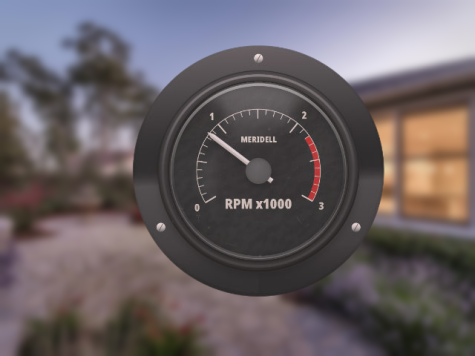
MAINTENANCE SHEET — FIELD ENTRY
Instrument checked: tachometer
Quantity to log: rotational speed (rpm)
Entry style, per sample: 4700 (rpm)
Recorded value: 850 (rpm)
